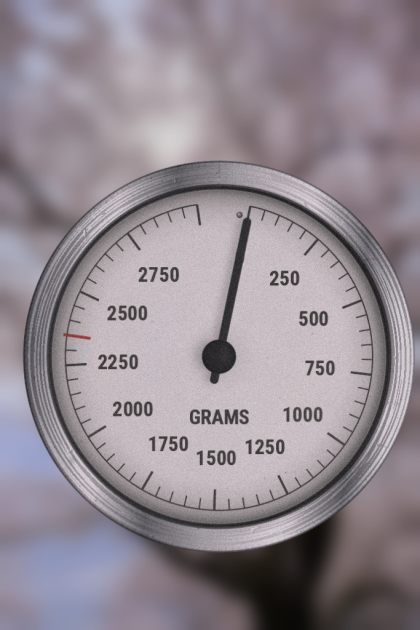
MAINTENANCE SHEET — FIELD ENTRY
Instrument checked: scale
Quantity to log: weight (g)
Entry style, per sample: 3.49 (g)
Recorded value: 0 (g)
